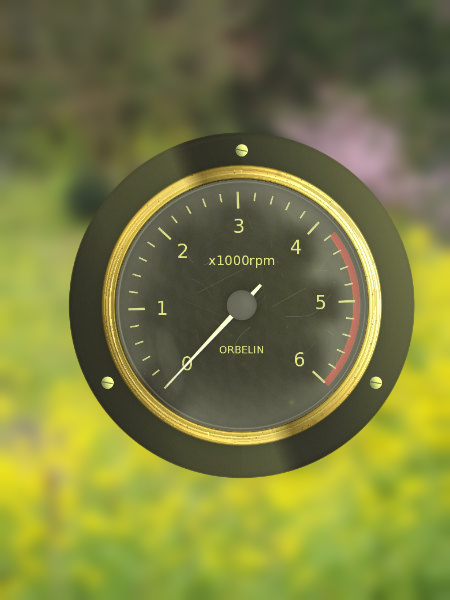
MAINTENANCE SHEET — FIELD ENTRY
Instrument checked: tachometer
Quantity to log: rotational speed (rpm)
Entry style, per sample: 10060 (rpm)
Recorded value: 0 (rpm)
